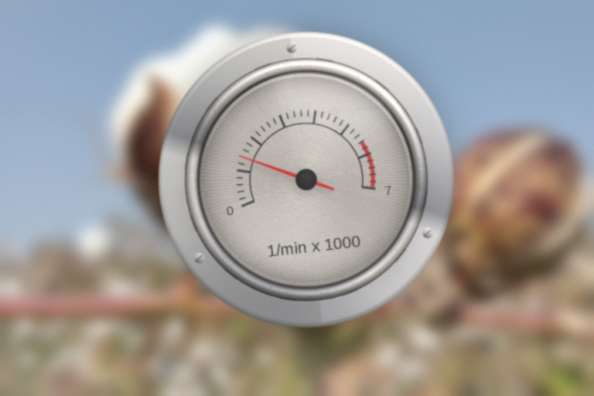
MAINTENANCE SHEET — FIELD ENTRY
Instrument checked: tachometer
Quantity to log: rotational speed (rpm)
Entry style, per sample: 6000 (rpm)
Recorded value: 1400 (rpm)
